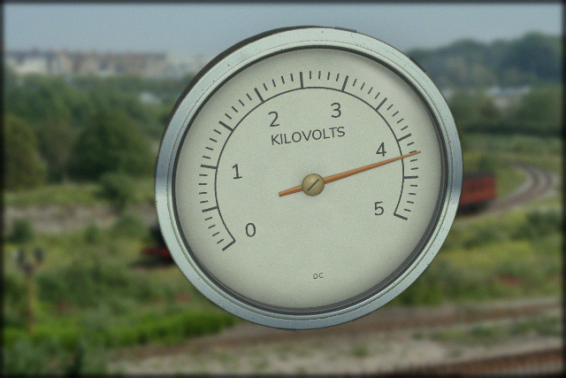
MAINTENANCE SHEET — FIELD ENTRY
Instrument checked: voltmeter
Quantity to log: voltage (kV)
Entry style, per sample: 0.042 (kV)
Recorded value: 4.2 (kV)
